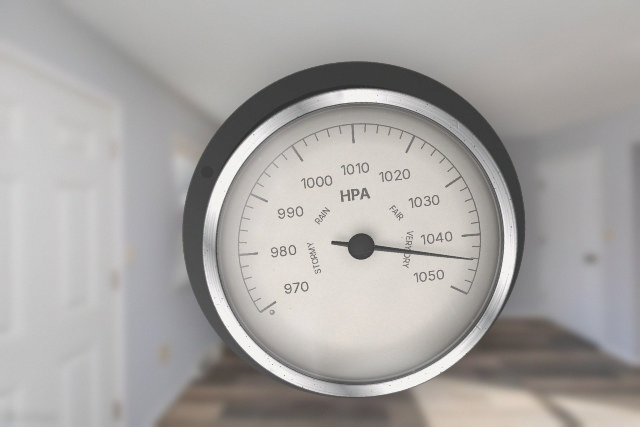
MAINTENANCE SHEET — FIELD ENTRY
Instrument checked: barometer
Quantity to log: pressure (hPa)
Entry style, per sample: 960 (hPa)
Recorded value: 1044 (hPa)
